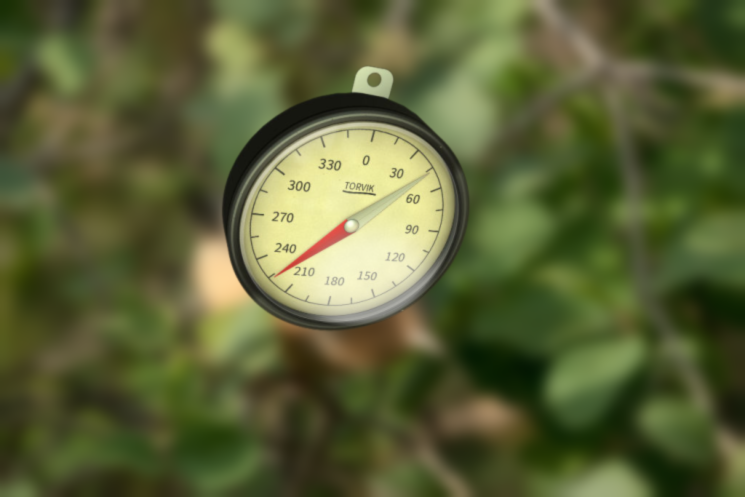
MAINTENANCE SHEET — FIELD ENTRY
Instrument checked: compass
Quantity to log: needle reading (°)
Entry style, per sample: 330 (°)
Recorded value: 225 (°)
